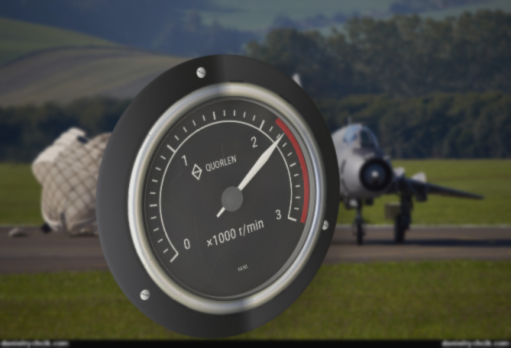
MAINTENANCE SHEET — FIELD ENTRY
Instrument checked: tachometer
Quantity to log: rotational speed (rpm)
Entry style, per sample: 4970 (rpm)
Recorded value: 2200 (rpm)
